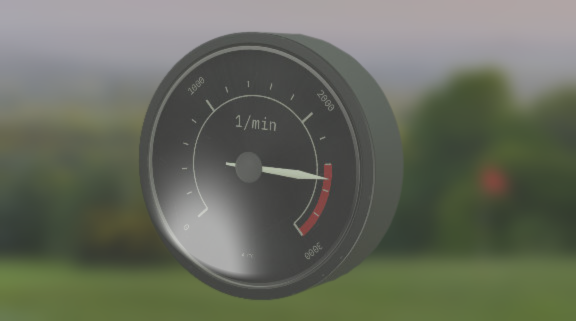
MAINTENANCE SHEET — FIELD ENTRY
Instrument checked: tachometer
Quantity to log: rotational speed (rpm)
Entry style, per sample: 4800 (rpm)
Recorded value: 2500 (rpm)
